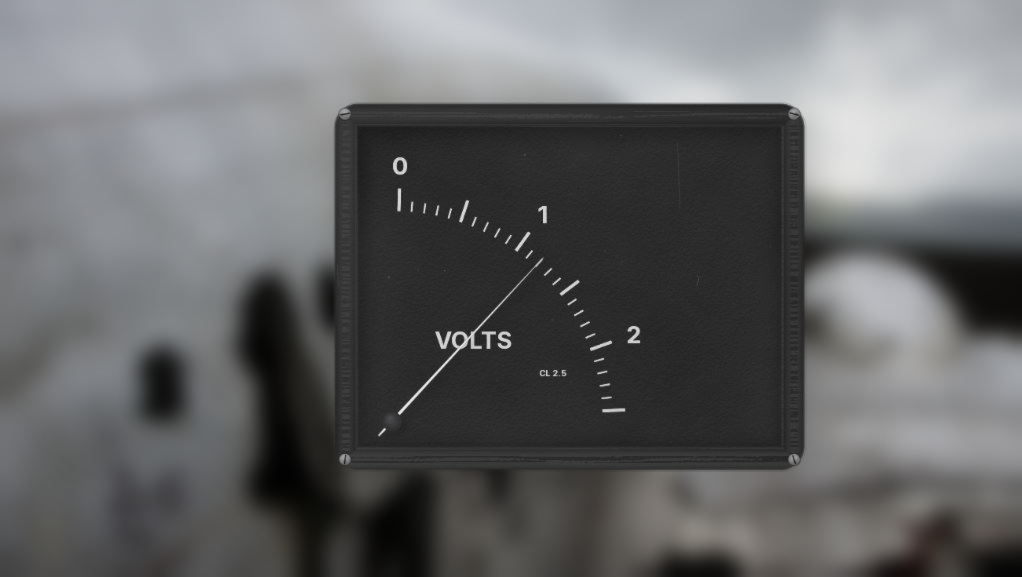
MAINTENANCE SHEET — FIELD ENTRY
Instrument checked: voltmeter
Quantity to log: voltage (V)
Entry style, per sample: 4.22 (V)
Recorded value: 1.2 (V)
